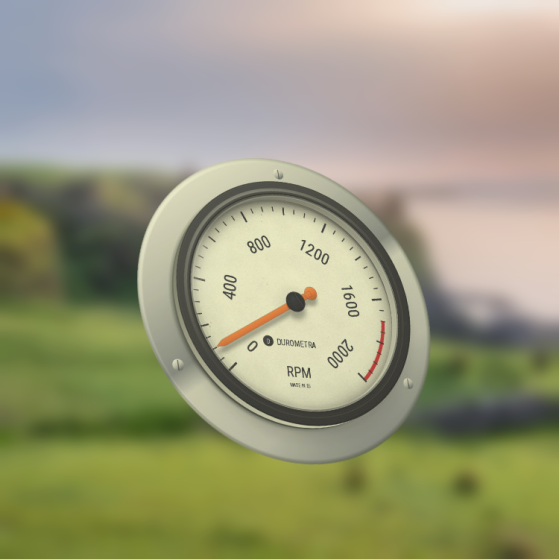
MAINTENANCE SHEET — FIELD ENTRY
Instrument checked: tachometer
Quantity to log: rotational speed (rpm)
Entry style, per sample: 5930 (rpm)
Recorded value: 100 (rpm)
